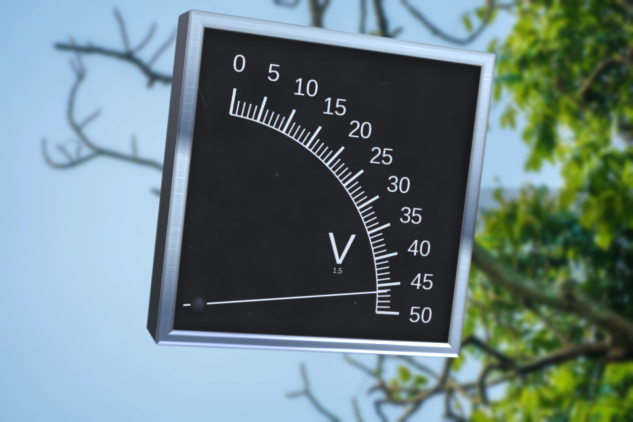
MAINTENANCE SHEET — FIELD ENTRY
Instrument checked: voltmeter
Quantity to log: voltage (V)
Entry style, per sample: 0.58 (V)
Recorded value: 46 (V)
